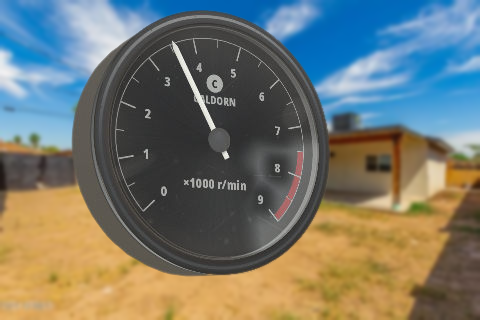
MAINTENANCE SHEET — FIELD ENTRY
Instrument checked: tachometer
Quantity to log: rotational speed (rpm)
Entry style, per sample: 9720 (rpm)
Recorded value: 3500 (rpm)
